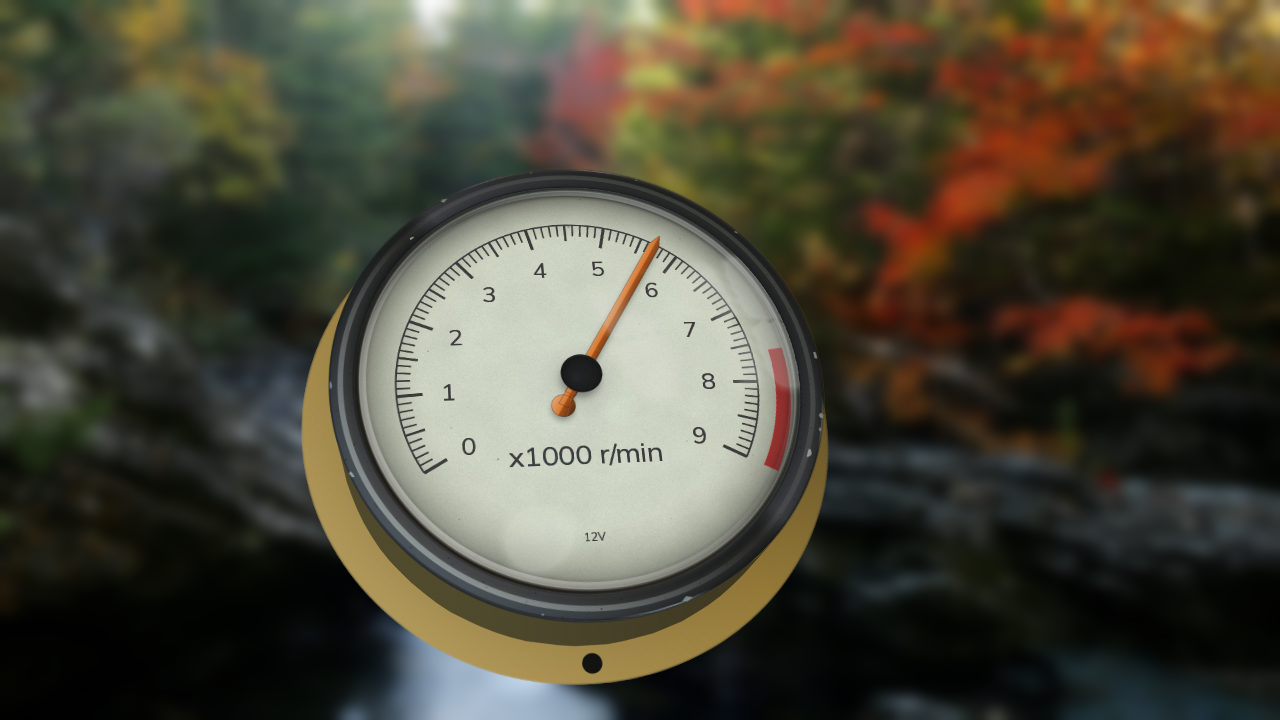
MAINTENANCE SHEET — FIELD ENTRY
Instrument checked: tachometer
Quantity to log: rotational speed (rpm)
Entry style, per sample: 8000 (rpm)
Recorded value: 5700 (rpm)
